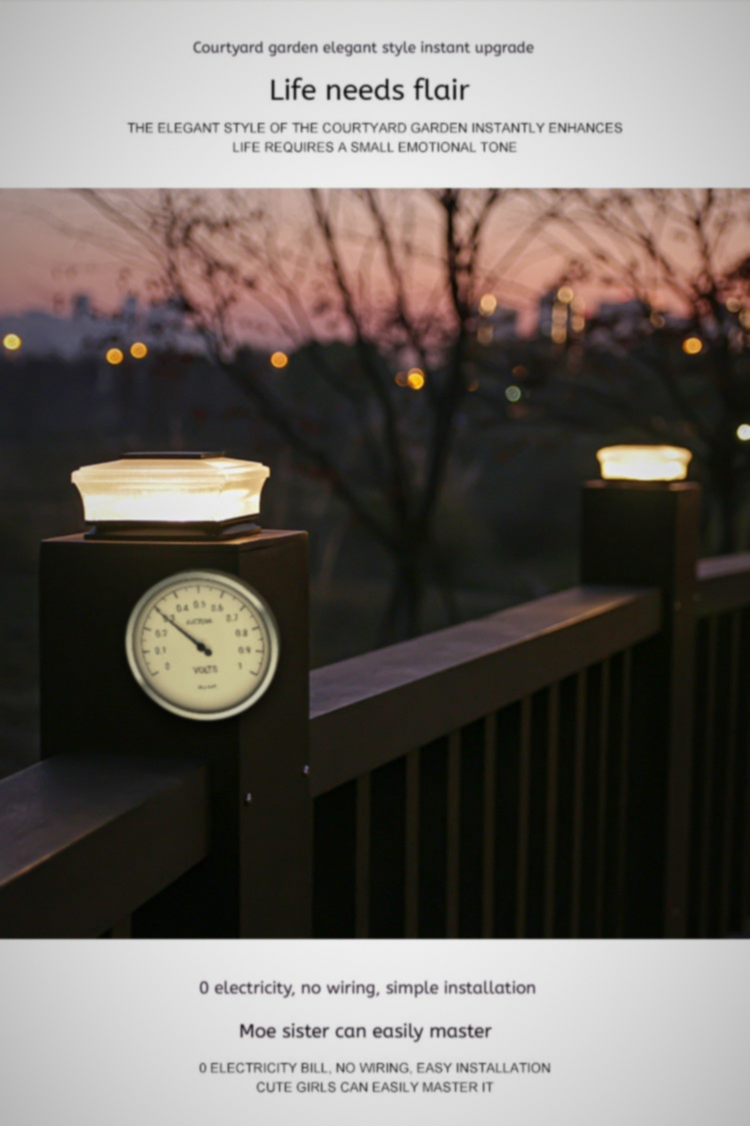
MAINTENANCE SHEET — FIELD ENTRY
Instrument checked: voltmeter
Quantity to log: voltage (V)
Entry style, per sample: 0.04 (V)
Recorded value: 0.3 (V)
